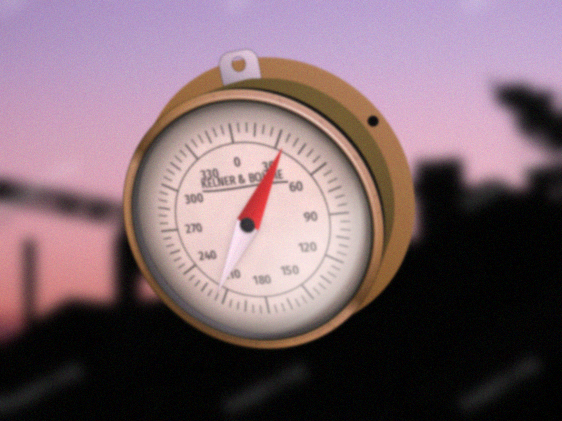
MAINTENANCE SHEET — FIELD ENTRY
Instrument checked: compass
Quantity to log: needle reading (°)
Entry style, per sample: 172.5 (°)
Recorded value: 35 (°)
